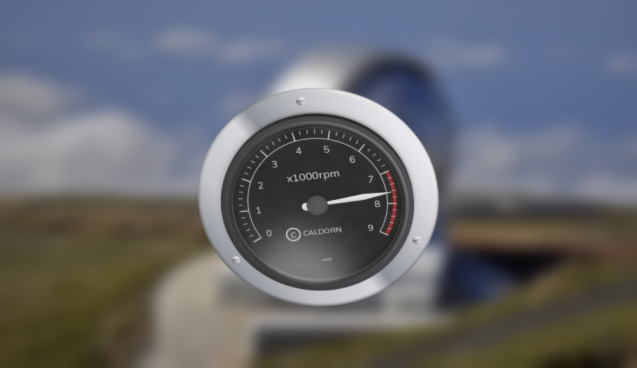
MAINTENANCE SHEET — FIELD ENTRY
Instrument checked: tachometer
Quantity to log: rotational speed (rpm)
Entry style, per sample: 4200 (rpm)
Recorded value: 7600 (rpm)
